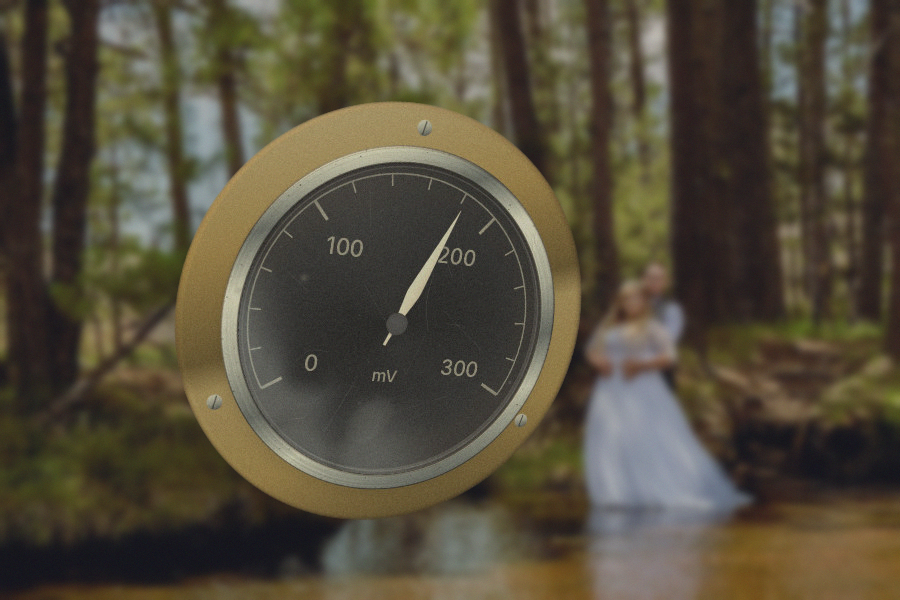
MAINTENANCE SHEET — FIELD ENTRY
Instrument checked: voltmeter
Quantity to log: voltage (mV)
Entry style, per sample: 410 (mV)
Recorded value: 180 (mV)
